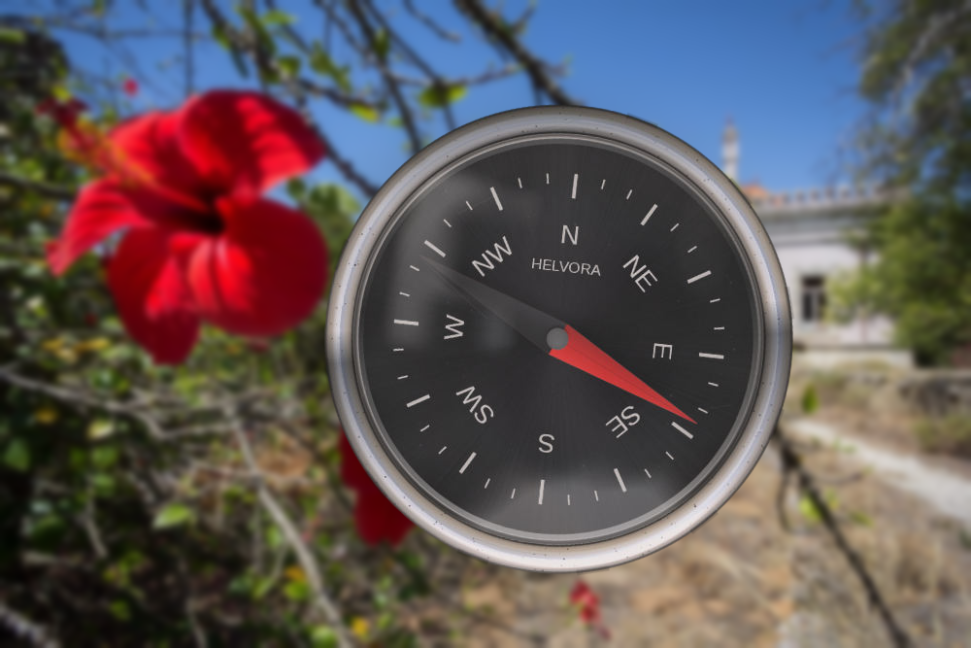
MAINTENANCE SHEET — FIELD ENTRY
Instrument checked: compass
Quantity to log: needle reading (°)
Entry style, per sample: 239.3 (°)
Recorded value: 115 (°)
